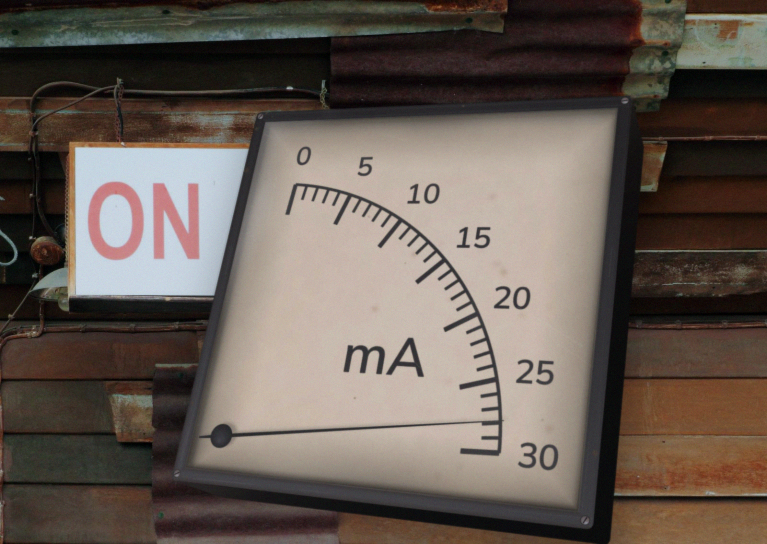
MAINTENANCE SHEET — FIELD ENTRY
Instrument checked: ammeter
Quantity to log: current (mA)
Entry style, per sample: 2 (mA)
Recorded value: 28 (mA)
